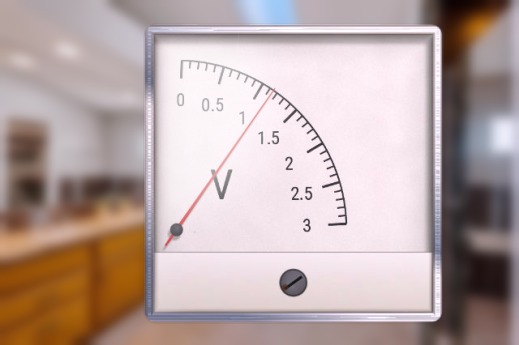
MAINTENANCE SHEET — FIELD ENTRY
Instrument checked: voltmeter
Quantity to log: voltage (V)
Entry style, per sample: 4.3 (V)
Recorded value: 1.15 (V)
